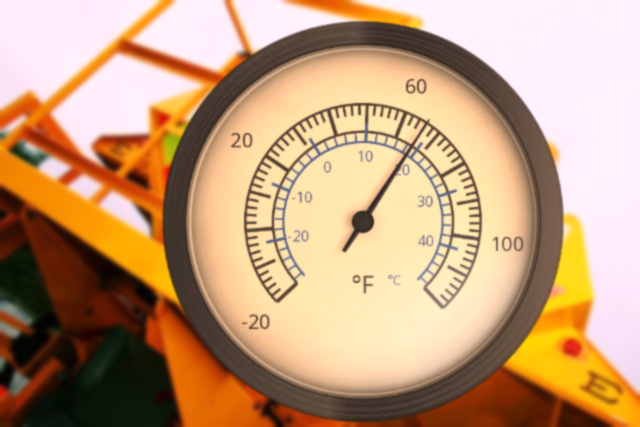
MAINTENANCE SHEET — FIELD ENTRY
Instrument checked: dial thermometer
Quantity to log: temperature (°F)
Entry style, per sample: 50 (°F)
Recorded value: 66 (°F)
